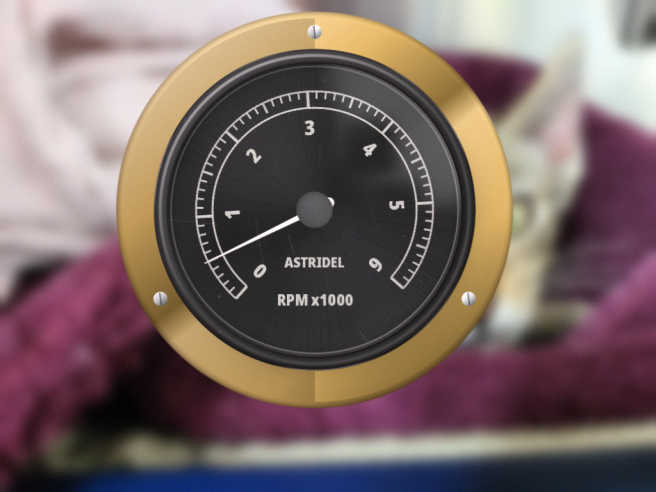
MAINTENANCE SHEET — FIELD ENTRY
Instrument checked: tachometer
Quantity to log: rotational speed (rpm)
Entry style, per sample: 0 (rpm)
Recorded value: 500 (rpm)
